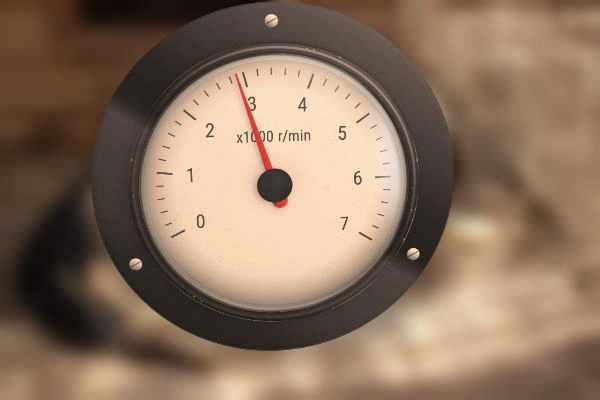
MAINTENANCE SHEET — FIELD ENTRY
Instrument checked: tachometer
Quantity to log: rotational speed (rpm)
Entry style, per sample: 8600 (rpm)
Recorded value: 2900 (rpm)
